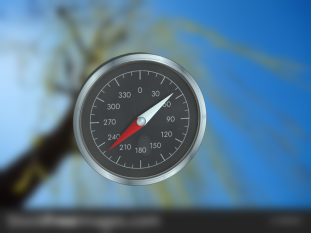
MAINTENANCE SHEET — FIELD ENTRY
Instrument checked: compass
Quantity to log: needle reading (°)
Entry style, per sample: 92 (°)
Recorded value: 230 (°)
